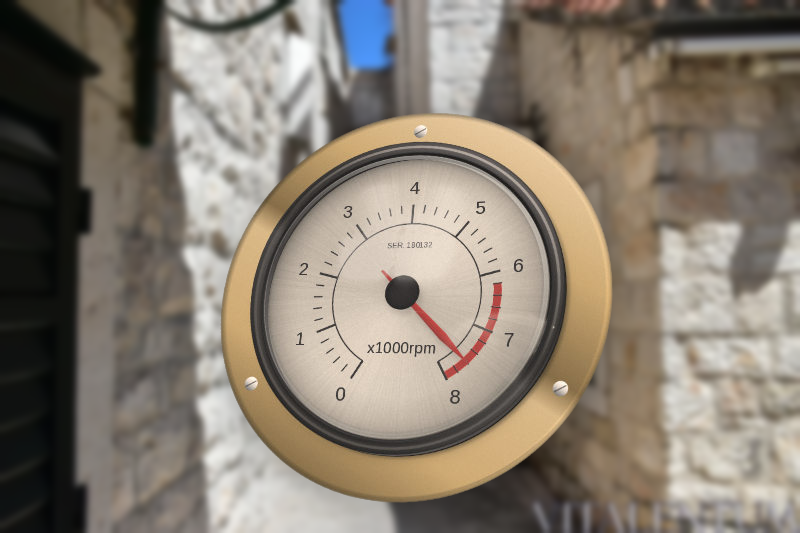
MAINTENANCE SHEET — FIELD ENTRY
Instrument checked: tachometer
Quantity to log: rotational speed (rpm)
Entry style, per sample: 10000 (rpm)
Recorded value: 7600 (rpm)
